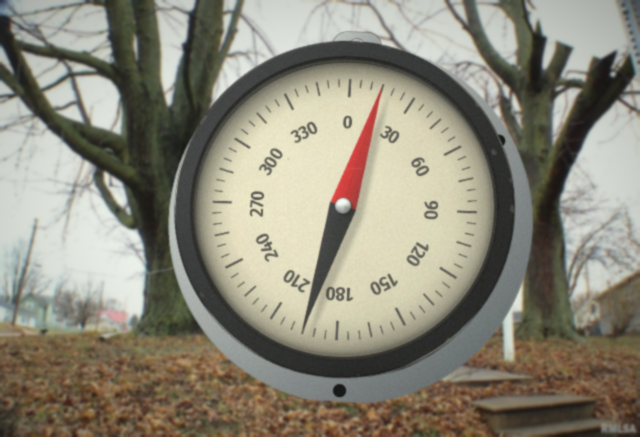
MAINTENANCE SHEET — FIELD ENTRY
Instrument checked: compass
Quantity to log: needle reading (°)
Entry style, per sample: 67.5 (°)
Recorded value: 15 (°)
